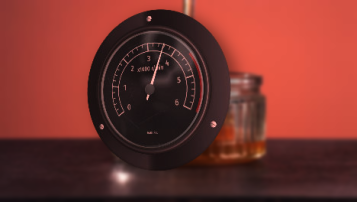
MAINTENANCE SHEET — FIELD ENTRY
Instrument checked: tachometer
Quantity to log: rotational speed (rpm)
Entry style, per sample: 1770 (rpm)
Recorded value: 3600 (rpm)
